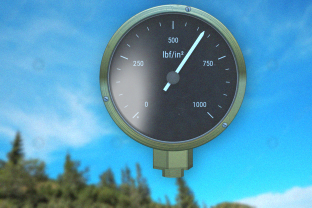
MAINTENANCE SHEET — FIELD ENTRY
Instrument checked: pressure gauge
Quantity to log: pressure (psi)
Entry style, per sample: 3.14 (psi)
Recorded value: 625 (psi)
